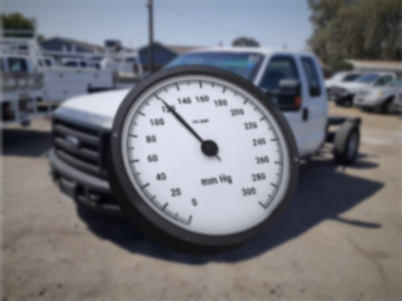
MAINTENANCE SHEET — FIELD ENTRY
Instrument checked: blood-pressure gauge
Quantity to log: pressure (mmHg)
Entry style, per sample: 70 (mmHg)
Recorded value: 120 (mmHg)
